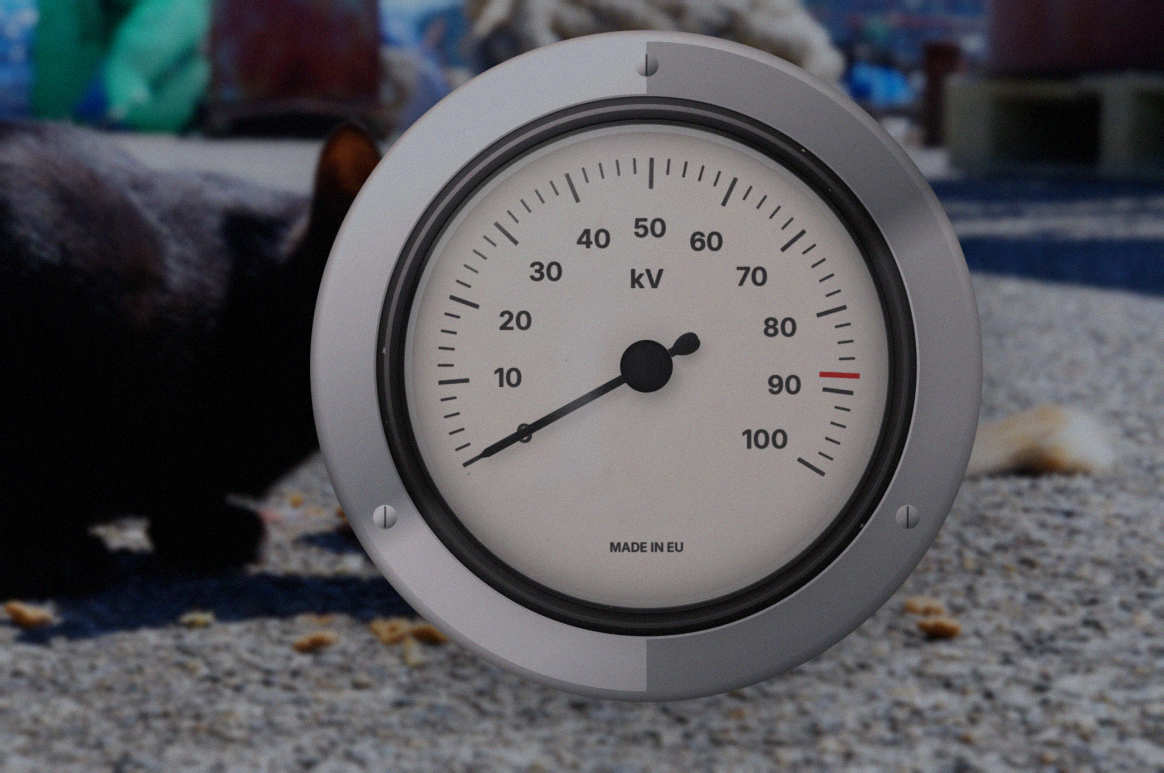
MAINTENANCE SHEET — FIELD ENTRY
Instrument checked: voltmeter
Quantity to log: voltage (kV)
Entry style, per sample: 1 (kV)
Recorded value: 0 (kV)
